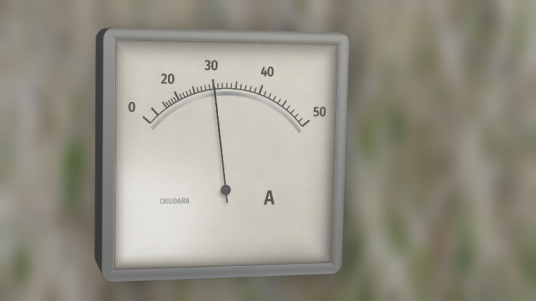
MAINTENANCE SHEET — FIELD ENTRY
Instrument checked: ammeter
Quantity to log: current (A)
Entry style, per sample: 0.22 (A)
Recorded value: 30 (A)
